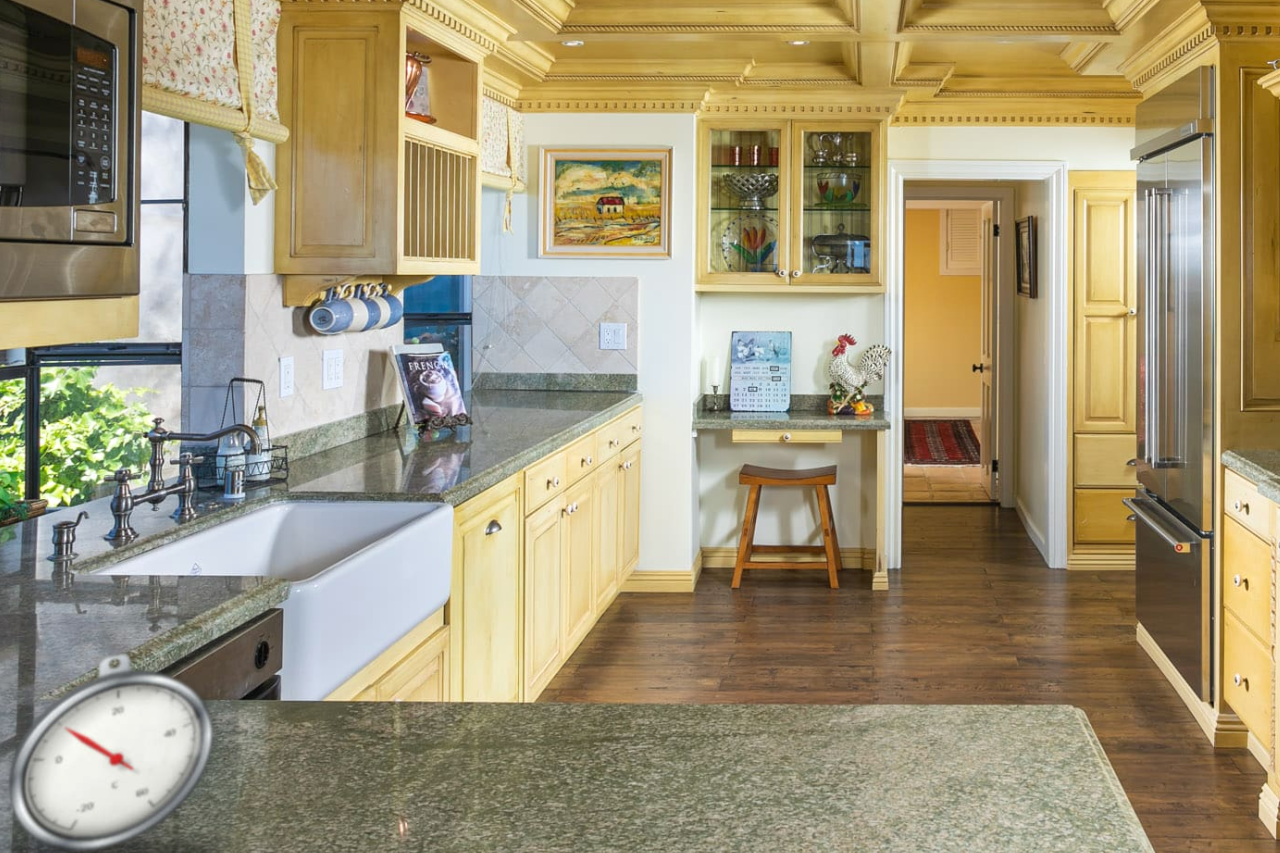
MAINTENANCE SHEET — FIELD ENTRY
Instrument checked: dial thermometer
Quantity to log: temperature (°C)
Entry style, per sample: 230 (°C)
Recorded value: 8 (°C)
